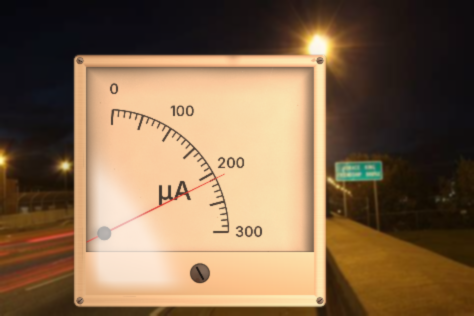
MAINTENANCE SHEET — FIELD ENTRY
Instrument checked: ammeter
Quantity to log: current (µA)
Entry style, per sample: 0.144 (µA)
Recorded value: 210 (µA)
